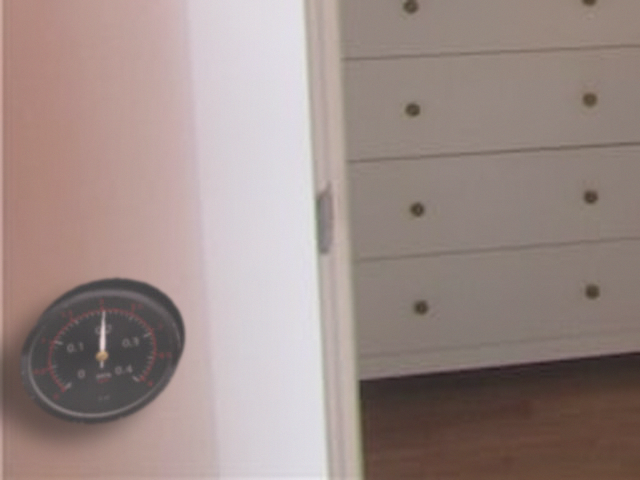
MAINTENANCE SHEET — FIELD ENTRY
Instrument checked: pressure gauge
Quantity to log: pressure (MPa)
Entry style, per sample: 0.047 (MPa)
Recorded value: 0.2 (MPa)
